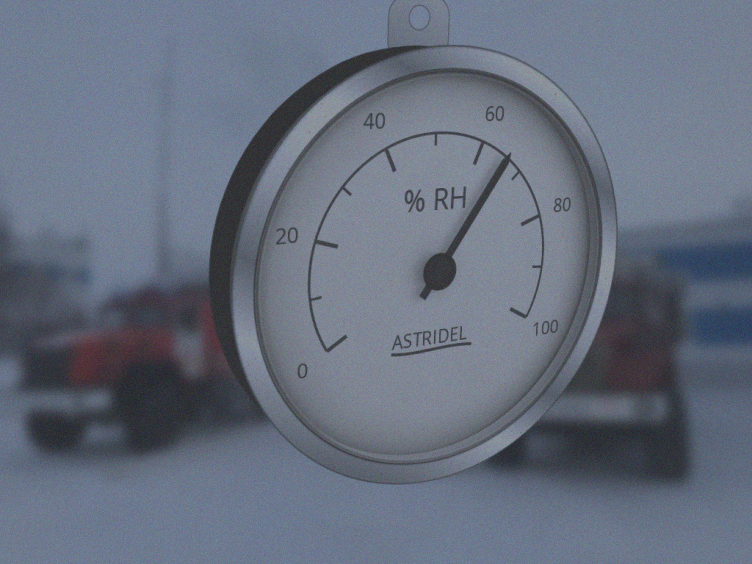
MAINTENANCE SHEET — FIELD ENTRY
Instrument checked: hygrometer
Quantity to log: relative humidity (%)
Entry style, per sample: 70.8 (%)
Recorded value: 65 (%)
